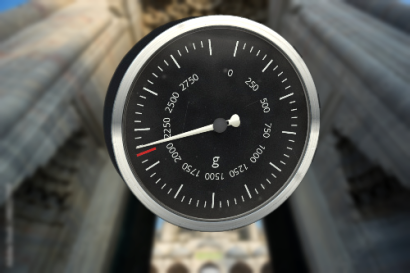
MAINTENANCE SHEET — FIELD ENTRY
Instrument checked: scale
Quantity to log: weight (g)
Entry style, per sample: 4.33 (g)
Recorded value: 2150 (g)
